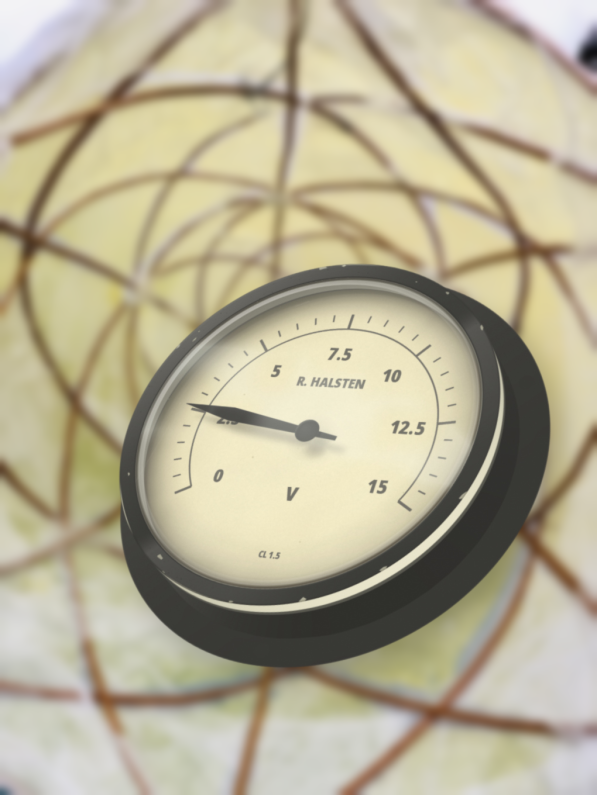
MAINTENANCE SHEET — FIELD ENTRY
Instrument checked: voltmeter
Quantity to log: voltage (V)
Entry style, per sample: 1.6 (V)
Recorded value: 2.5 (V)
